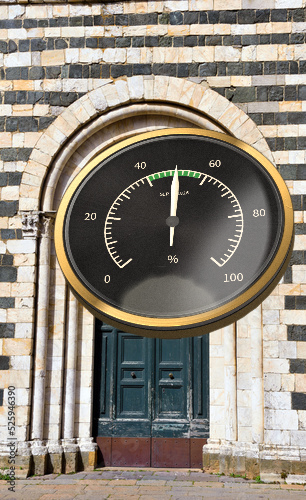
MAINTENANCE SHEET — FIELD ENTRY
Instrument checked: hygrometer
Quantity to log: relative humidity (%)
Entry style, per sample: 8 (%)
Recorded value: 50 (%)
